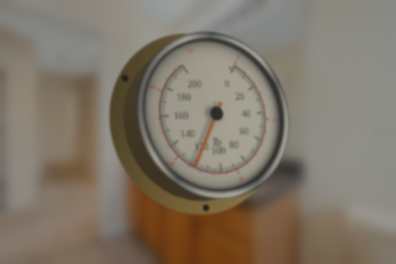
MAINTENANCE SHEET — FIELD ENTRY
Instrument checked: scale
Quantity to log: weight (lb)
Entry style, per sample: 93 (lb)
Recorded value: 120 (lb)
